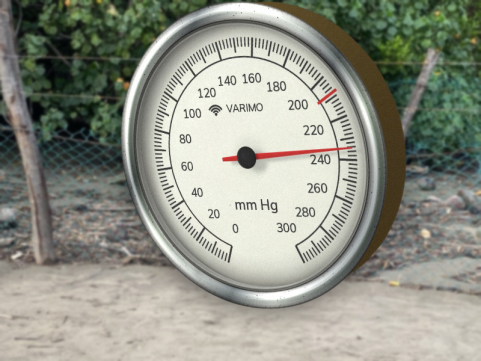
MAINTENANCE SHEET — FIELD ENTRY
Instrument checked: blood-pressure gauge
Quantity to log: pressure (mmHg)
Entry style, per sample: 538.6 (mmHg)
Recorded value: 234 (mmHg)
